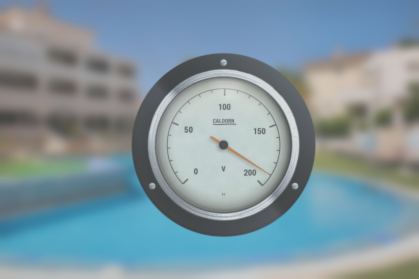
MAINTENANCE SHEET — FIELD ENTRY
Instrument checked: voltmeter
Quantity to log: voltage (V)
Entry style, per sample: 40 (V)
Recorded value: 190 (V)
